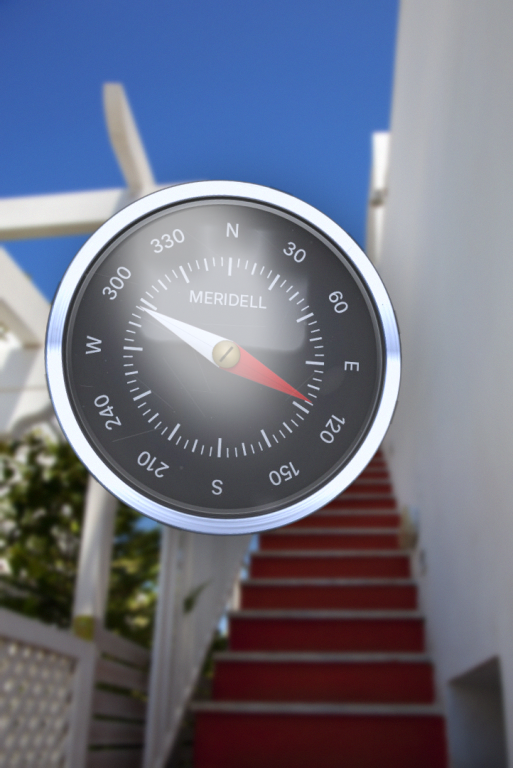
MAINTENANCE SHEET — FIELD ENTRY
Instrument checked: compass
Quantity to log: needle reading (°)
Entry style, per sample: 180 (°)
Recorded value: 115 (°)
